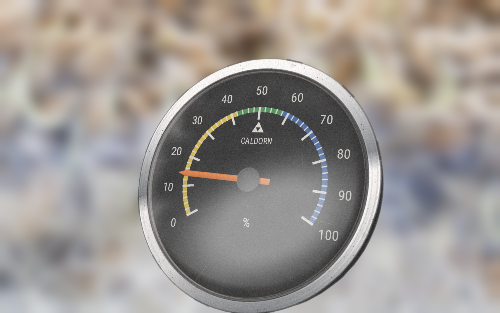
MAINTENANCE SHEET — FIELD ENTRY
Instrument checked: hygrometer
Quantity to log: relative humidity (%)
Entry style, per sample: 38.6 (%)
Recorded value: 14 (%)
